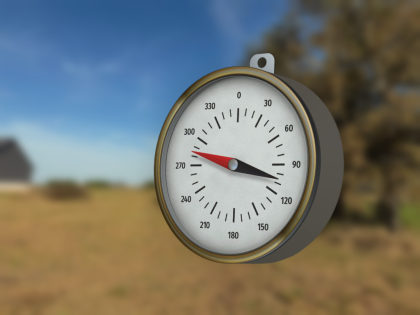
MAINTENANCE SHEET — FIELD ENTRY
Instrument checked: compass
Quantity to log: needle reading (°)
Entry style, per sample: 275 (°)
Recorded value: 285 (°)
